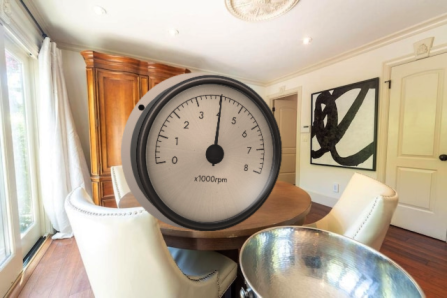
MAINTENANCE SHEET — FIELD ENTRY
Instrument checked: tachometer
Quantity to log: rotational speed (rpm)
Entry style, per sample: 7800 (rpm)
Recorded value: 4000 (rpm)
